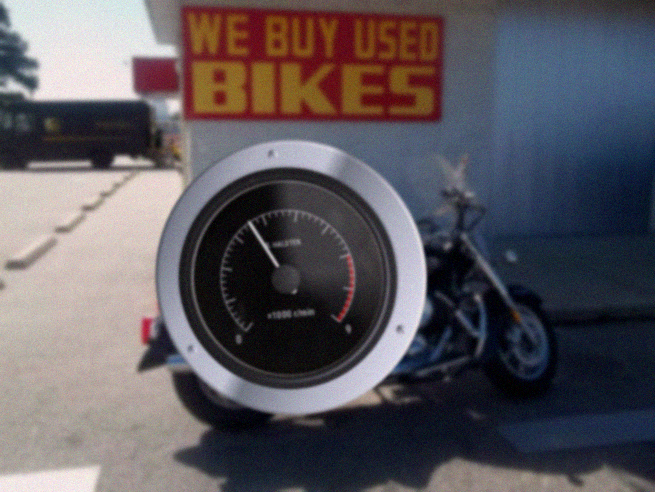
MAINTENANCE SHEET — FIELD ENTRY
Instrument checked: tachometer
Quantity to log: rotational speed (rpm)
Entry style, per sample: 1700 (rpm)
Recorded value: 3600 (rpm)
